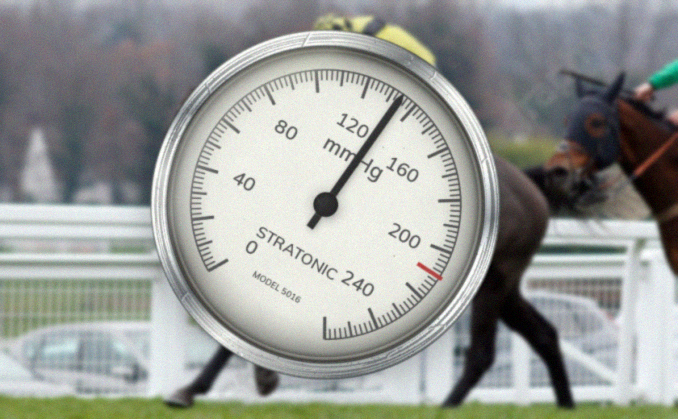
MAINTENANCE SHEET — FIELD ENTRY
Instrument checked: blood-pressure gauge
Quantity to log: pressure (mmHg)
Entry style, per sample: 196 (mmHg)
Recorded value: 134 (mmHg)
